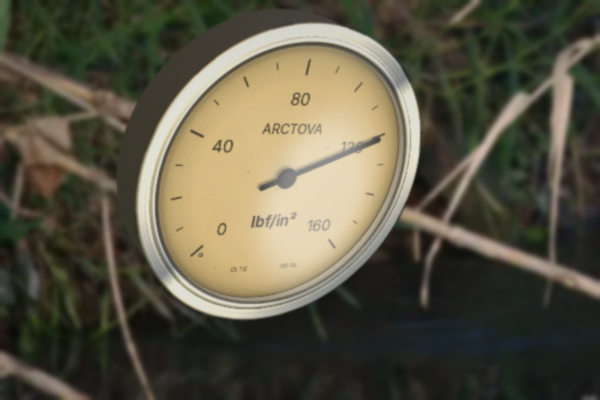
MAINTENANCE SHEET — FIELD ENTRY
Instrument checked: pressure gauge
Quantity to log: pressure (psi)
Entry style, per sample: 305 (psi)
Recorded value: 120 (psi)
